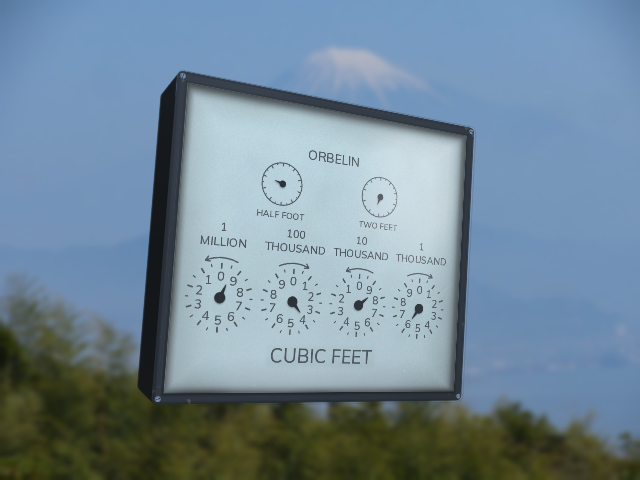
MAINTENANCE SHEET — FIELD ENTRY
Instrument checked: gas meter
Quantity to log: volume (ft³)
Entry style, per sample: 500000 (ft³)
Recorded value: 938600 (ft³)
